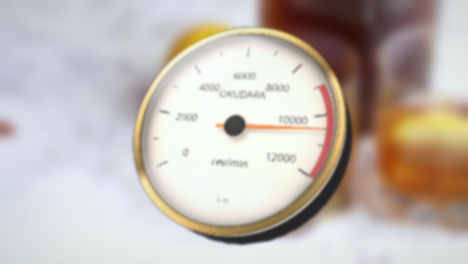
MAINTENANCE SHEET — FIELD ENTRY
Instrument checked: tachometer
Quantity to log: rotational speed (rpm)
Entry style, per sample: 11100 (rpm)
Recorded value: 10500 (rpm)
